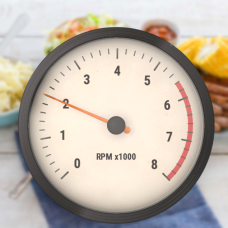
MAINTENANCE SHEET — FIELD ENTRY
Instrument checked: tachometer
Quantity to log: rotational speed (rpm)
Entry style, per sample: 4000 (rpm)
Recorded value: 2000 (rpm)
